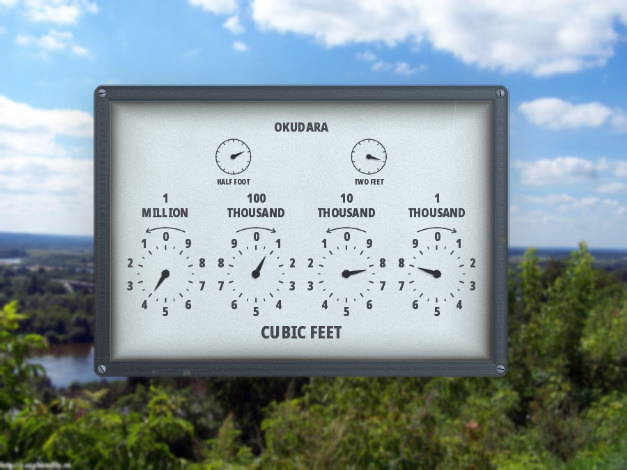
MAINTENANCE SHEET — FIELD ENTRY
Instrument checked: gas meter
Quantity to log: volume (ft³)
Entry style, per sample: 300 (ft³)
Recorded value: 407800 (ft³)
